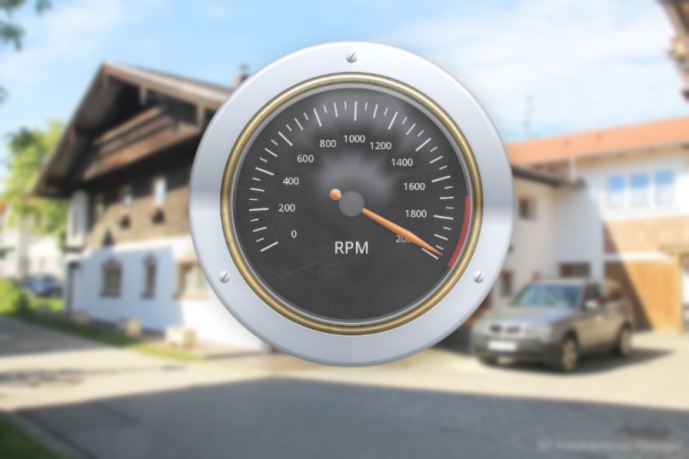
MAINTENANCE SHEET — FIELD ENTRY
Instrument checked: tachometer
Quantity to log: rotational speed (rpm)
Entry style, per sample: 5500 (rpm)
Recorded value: 1975 (rpm)
